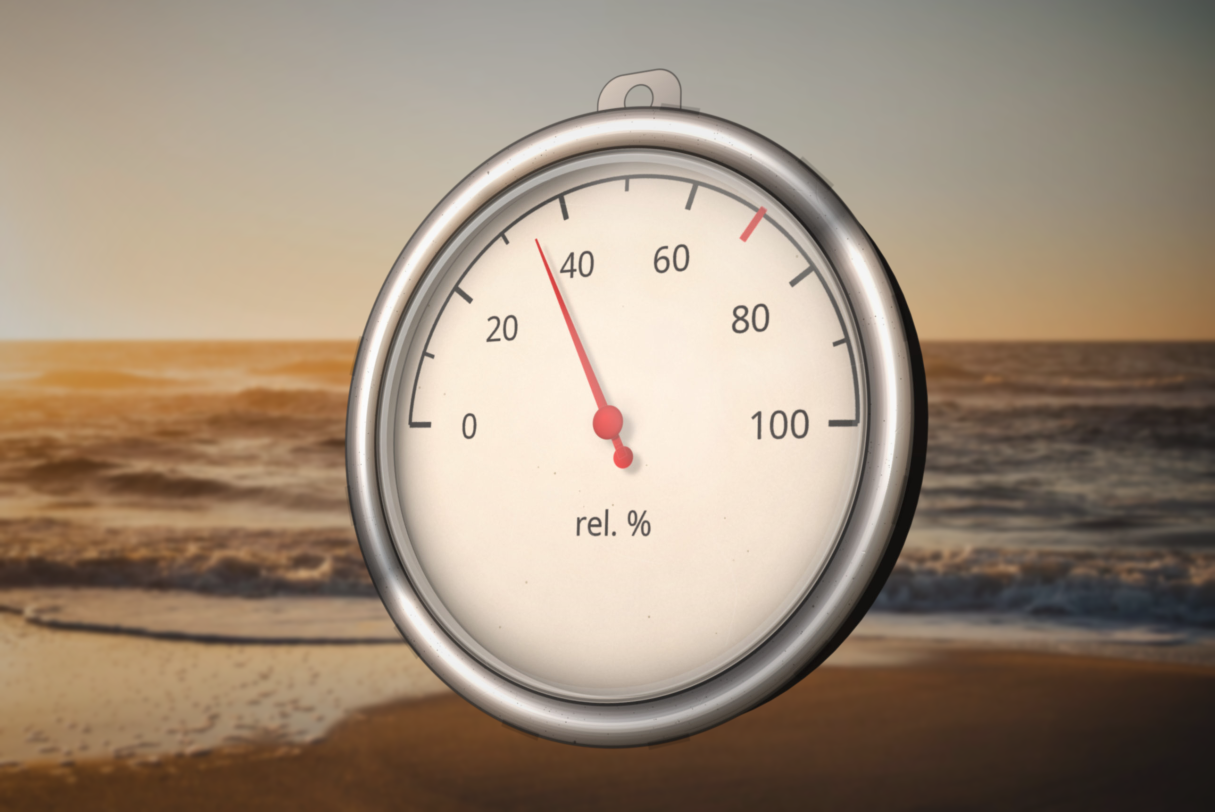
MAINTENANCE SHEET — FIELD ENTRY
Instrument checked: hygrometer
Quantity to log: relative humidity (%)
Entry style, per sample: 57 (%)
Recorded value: 35 (%)
